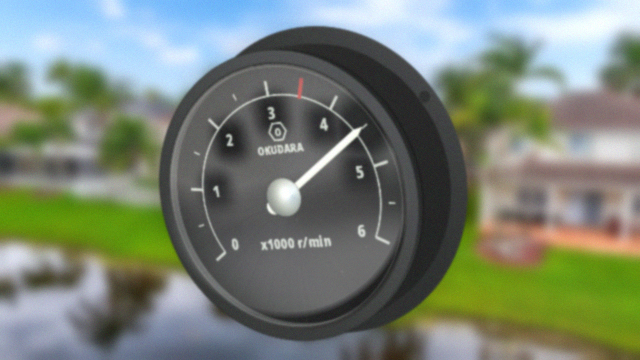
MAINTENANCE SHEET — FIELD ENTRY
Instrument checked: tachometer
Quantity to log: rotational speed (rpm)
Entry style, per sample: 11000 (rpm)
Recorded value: 4500 (rpm)
